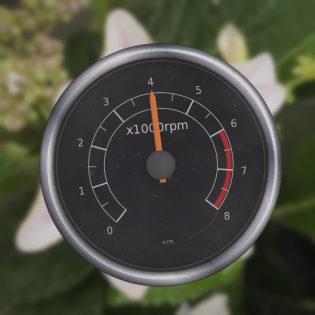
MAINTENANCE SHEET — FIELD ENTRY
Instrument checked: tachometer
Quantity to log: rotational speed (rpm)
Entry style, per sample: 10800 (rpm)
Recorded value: 4000 (rpm)
